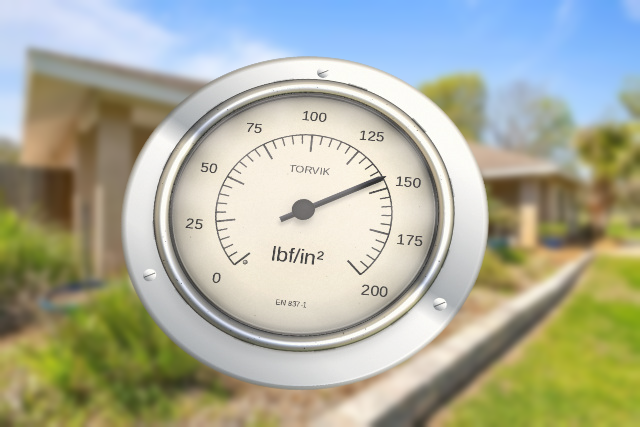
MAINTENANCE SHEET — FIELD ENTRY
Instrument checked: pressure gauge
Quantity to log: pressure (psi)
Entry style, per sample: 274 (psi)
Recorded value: 145 (psi)
